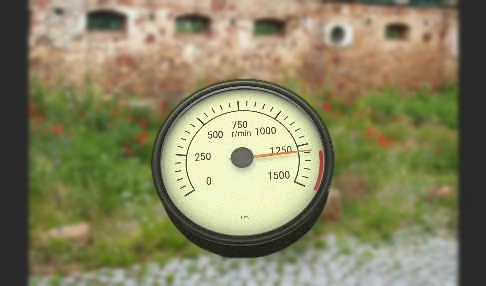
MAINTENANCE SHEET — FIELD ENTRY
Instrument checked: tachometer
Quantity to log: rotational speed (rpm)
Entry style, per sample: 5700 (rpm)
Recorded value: 1300 (rpm)
